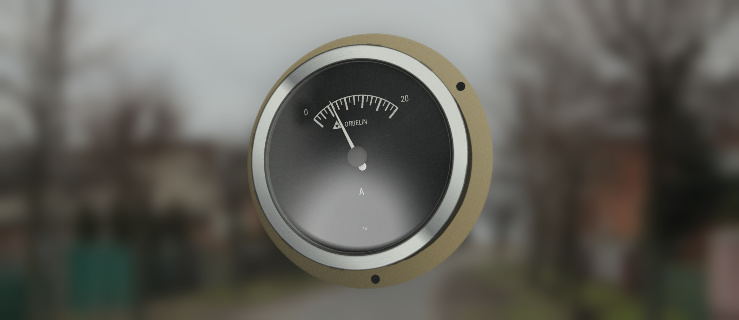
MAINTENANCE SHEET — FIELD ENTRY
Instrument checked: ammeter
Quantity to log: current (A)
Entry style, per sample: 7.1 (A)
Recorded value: 5 (A)
